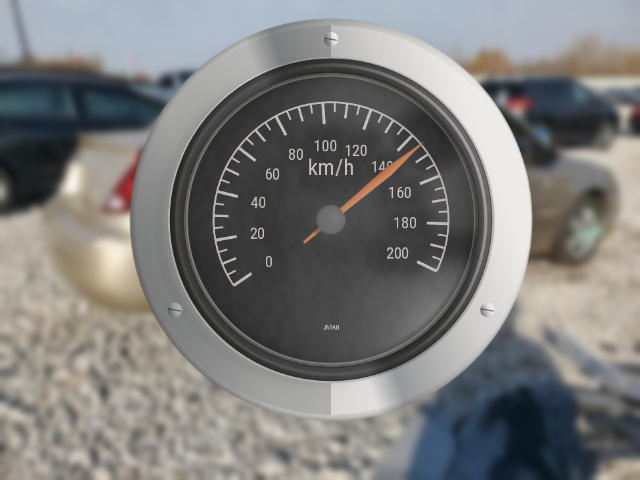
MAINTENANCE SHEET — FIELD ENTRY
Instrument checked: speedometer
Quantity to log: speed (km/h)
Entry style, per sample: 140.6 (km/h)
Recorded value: 145 (km/h)
